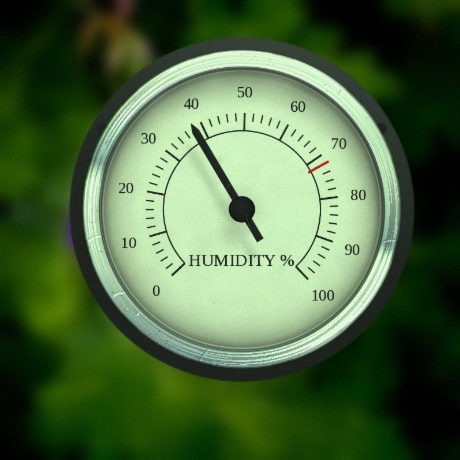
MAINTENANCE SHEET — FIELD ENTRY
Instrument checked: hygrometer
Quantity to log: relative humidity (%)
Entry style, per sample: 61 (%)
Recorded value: 38 (%)
